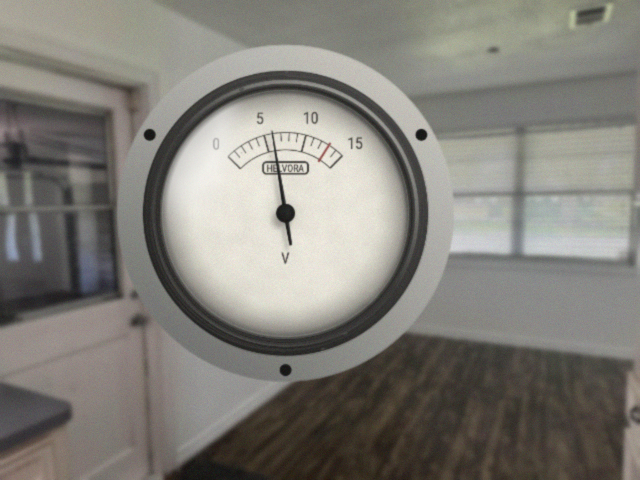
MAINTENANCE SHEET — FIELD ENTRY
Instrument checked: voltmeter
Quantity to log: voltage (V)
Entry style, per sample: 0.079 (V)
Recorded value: 6 (V)
